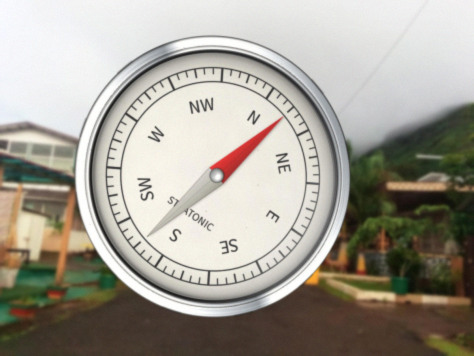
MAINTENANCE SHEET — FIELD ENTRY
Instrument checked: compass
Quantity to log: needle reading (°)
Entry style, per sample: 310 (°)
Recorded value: 15 (°)
